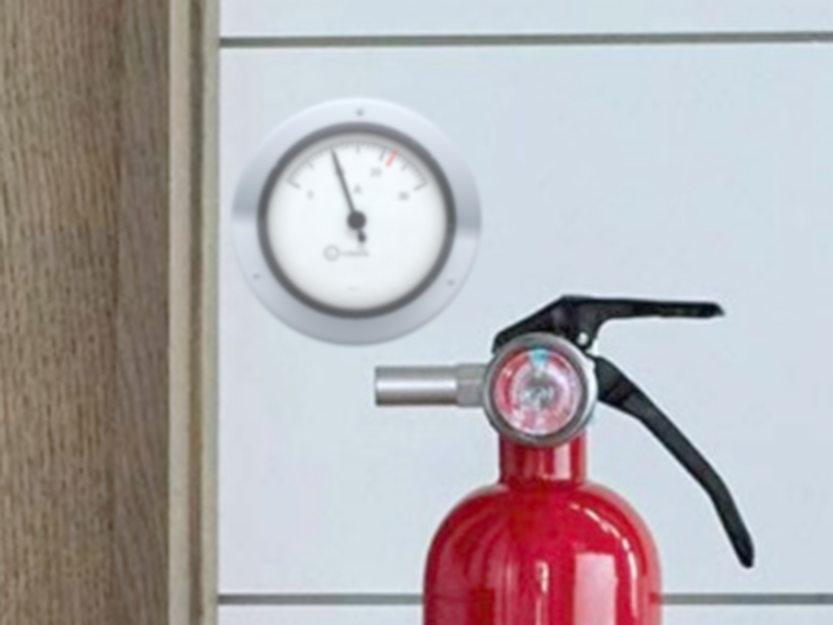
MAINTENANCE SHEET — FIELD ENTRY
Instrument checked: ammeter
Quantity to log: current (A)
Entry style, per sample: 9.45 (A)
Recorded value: 10 (A)
